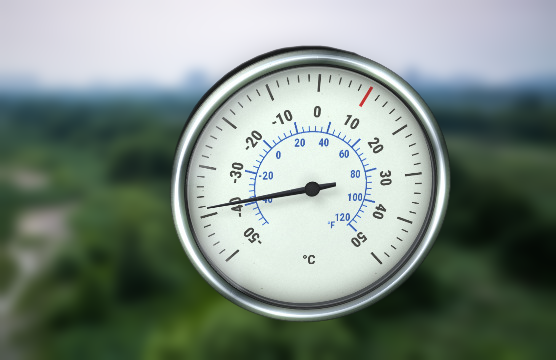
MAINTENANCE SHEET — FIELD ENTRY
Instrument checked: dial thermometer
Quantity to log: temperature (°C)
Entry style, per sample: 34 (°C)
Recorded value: -38 (°C)
